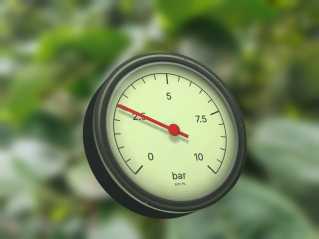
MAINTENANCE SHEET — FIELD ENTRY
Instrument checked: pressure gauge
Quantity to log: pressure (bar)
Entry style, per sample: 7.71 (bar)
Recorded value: 2.5 (bar)
